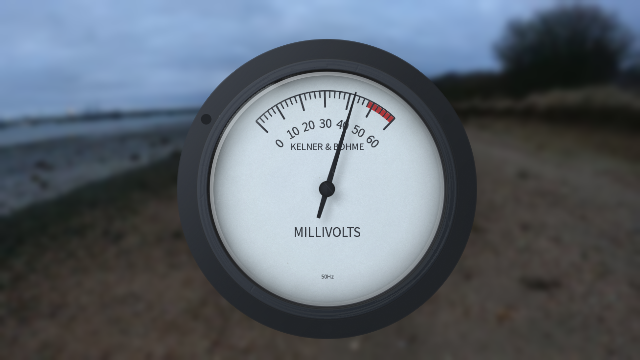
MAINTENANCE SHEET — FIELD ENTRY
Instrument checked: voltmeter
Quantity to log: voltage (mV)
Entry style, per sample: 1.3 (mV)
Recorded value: 42 (mV)
